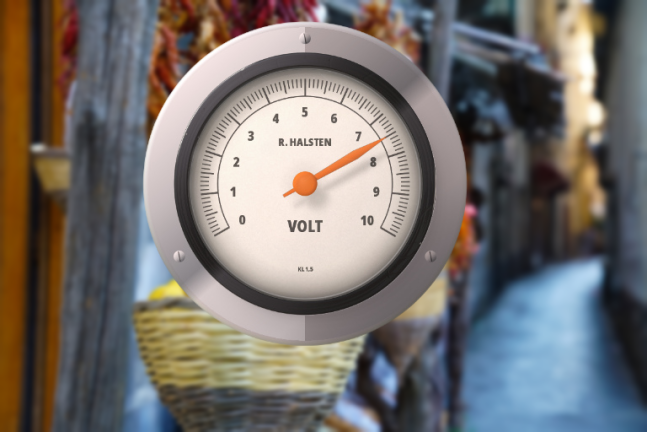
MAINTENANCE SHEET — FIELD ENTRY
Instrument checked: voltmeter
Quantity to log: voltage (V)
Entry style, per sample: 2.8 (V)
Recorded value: 7.5 (V)
